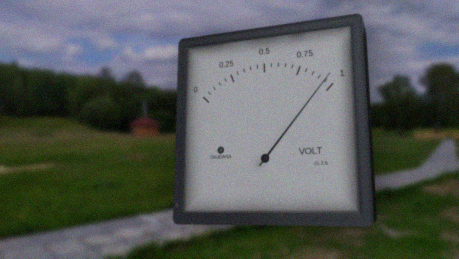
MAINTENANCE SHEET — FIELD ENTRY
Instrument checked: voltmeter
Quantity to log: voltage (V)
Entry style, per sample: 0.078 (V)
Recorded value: 0.95 (V)
